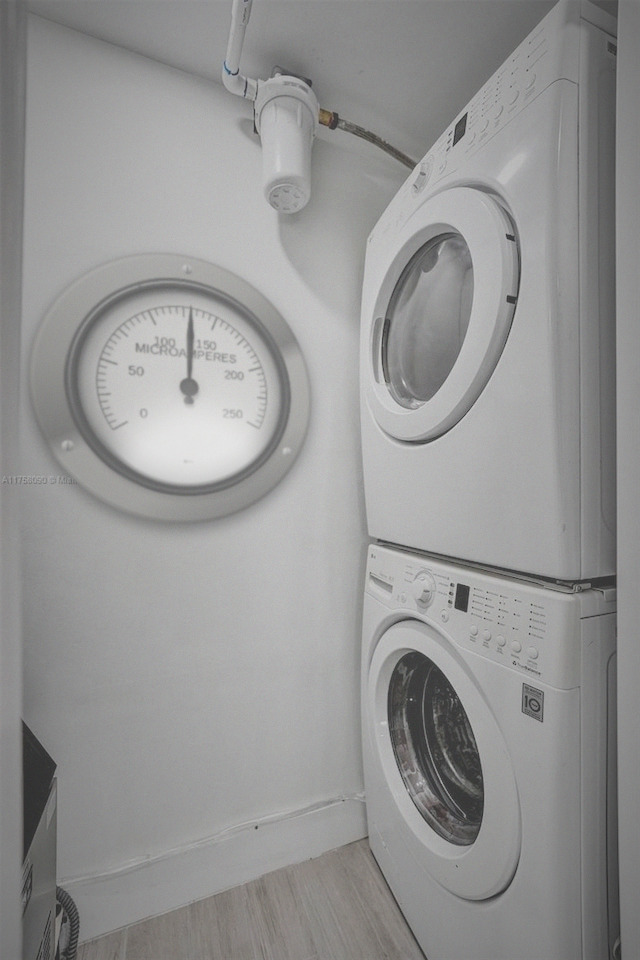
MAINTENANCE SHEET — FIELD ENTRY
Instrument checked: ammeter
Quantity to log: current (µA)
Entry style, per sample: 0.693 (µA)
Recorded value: 130 (µA)
